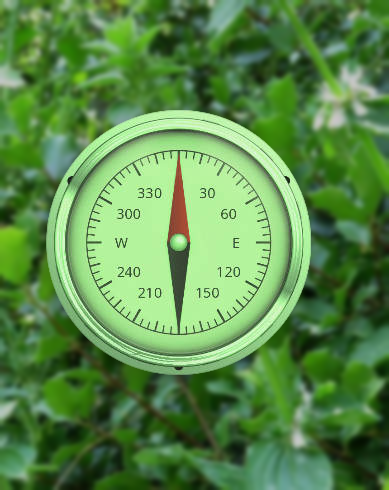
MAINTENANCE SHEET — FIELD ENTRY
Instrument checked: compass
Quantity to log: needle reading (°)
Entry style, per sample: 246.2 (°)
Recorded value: 0 (°)
